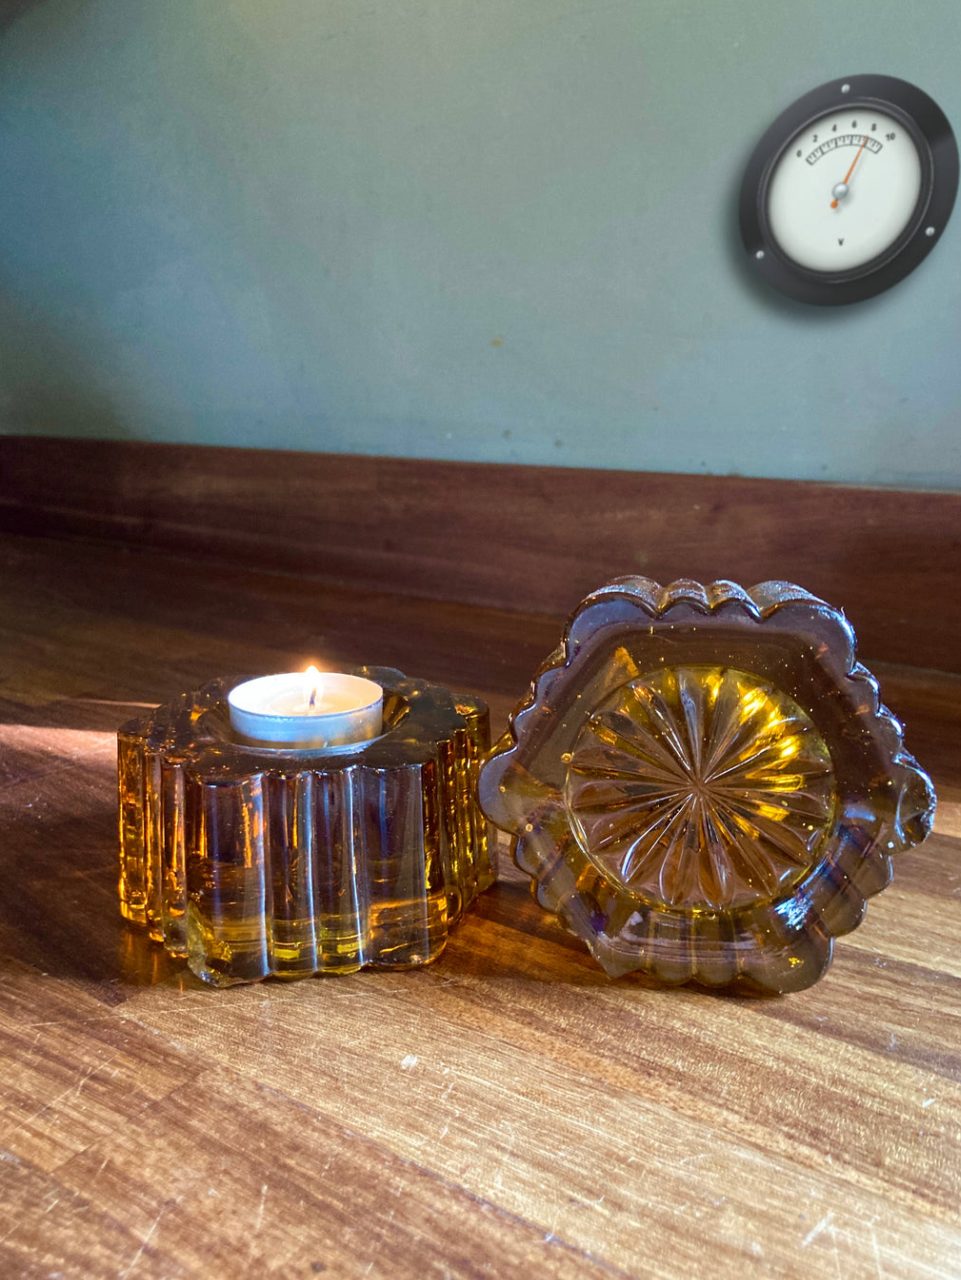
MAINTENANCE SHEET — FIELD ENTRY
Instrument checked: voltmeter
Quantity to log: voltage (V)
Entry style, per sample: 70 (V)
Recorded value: 8 (V)
